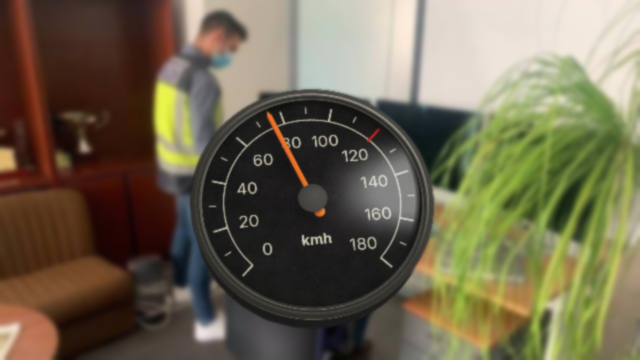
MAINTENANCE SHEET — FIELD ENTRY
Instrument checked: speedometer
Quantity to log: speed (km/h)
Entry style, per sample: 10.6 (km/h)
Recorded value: 75 (km/h)
